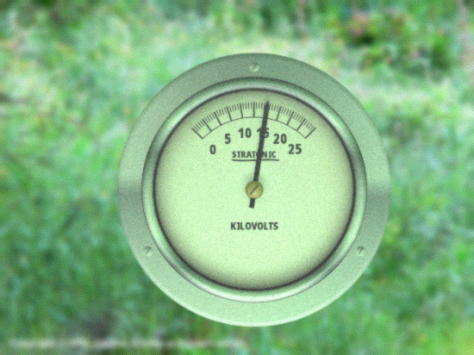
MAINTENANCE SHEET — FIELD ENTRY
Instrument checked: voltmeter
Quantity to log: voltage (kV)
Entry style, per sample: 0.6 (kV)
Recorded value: 15 (kV)
